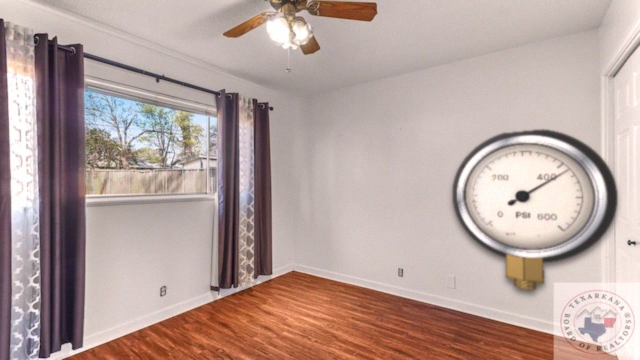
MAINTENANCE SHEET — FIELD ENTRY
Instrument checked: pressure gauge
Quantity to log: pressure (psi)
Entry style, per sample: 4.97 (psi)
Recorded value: 420 (psi)
